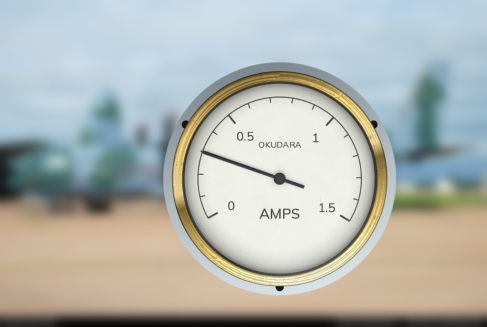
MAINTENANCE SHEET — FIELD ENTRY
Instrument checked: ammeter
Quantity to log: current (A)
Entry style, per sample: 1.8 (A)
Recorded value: 0.3 (A)
